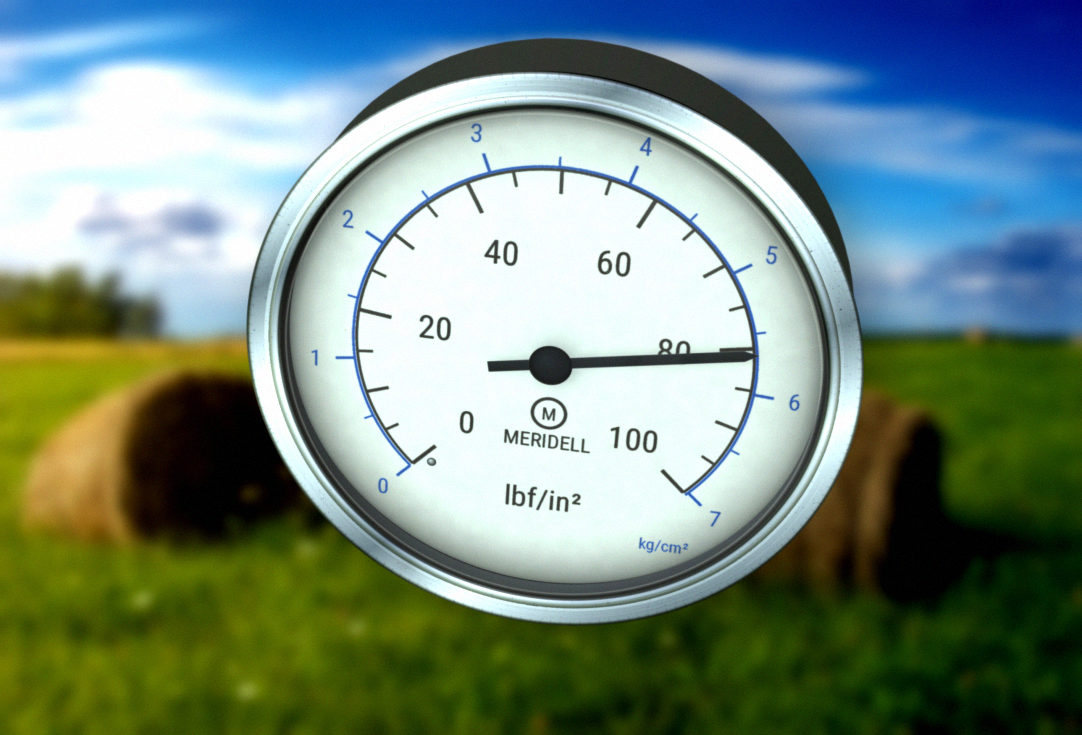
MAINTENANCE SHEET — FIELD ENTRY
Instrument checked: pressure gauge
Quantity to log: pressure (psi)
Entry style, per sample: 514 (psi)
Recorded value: 80 (psi)
